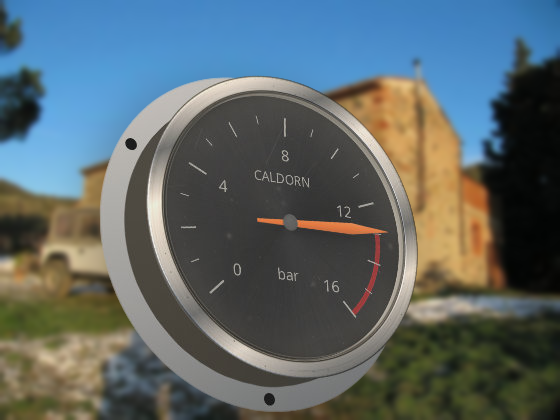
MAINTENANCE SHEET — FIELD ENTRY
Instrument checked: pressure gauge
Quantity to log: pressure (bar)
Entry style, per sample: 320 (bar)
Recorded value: 13 (bar)
